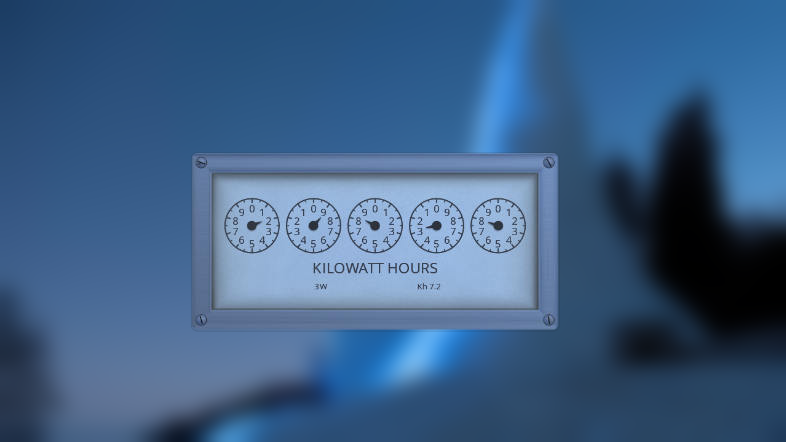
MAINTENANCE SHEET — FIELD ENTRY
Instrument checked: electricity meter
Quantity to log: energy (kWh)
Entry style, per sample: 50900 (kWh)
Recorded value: 18828 (kWh)
